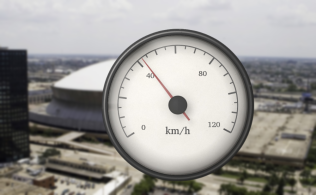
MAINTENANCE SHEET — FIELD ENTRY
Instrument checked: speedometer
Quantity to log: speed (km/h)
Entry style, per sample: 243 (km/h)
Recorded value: 42.5 (km/h)
